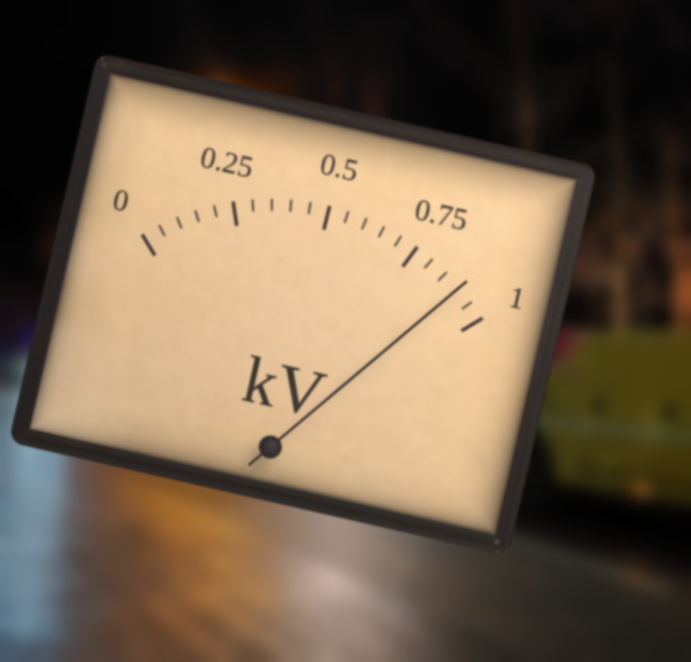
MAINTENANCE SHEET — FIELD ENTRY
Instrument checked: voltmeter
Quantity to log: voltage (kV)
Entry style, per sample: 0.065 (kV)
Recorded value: 0.9 (kV)
